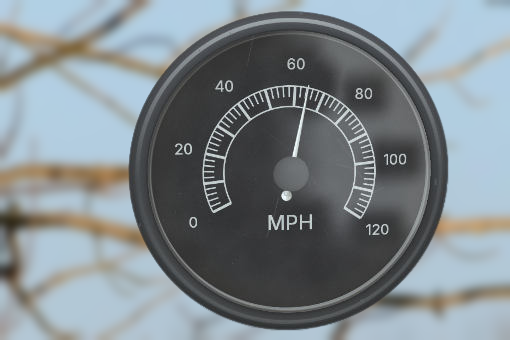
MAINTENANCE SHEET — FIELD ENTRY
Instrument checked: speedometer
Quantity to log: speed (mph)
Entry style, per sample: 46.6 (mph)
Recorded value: 64 (mph)
